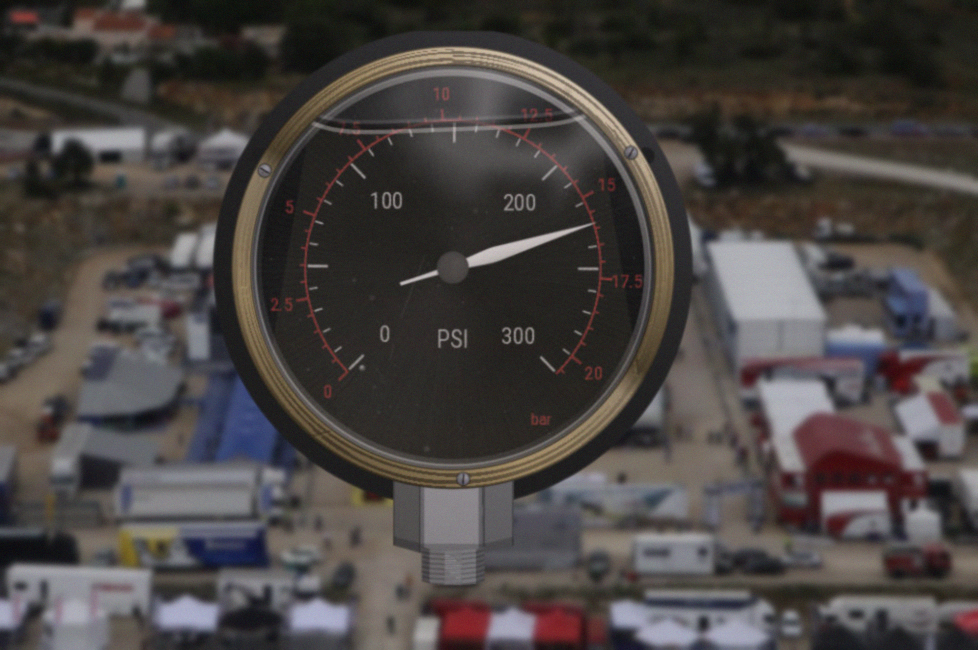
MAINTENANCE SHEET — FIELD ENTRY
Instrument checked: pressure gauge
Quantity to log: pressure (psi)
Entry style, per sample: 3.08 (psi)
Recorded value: 230 (psi)
